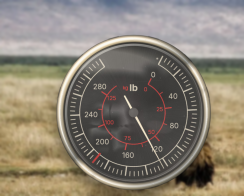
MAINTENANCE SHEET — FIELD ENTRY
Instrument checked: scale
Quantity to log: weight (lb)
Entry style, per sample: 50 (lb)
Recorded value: 124 (lb)
